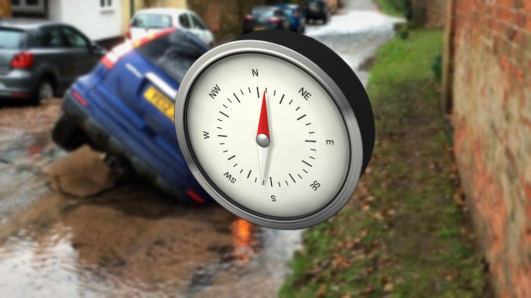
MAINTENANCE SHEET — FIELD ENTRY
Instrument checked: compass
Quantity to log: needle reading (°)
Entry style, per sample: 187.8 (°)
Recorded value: 10 (°)
